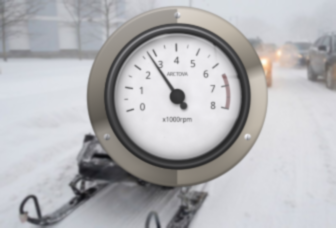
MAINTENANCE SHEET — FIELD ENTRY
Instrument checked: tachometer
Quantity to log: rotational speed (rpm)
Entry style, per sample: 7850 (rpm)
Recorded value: 2750 (rpm)
